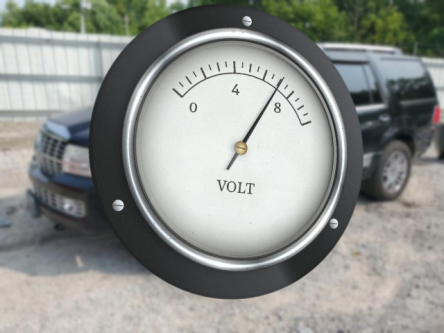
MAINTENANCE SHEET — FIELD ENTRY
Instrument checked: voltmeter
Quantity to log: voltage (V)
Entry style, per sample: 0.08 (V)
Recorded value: 7 (V)
